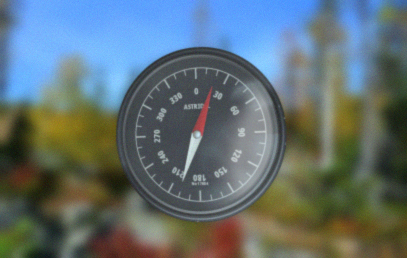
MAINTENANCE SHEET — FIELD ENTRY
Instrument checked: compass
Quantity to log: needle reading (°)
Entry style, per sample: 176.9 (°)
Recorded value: 20 (°)
